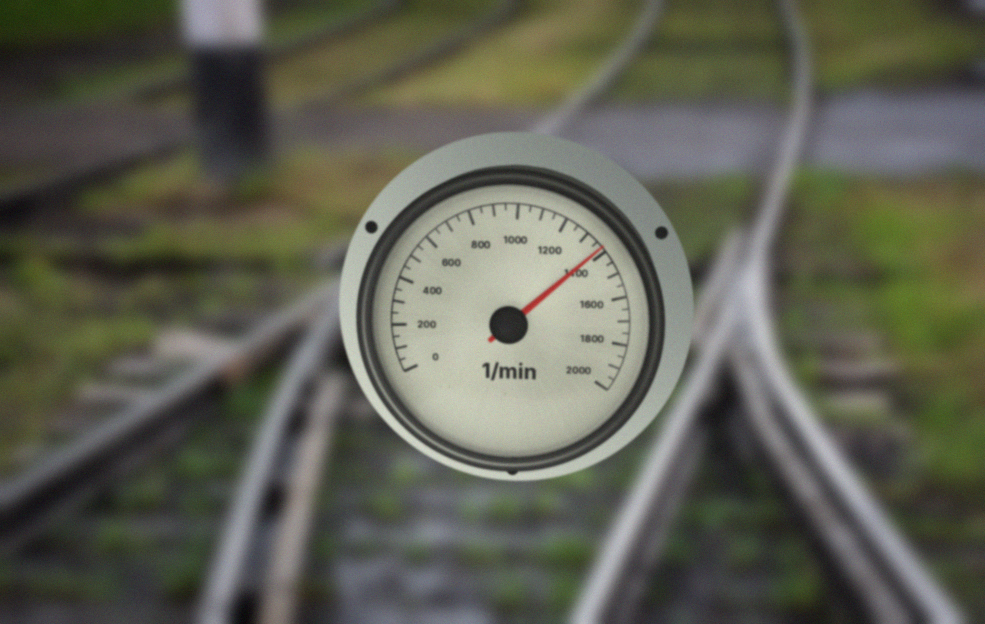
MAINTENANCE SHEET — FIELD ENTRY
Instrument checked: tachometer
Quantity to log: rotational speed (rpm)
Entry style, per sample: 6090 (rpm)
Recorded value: 1375 (rpm)
